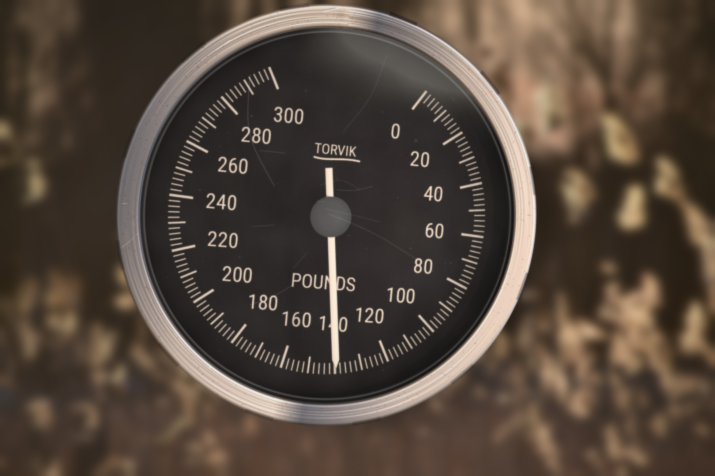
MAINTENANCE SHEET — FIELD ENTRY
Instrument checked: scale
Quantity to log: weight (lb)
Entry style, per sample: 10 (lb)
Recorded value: 140 (lb)
